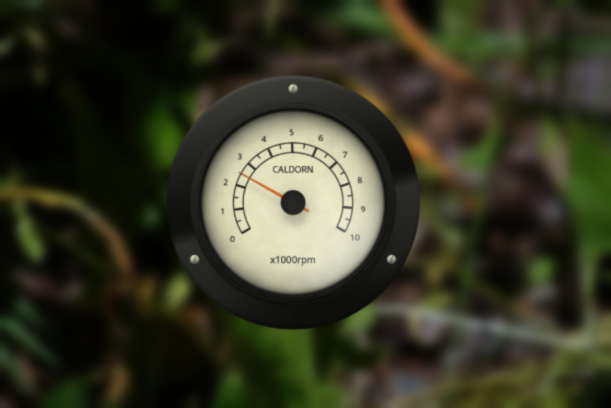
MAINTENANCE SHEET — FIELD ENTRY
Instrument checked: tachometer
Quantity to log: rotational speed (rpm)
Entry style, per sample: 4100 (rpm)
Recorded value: 2500 (rpm)
